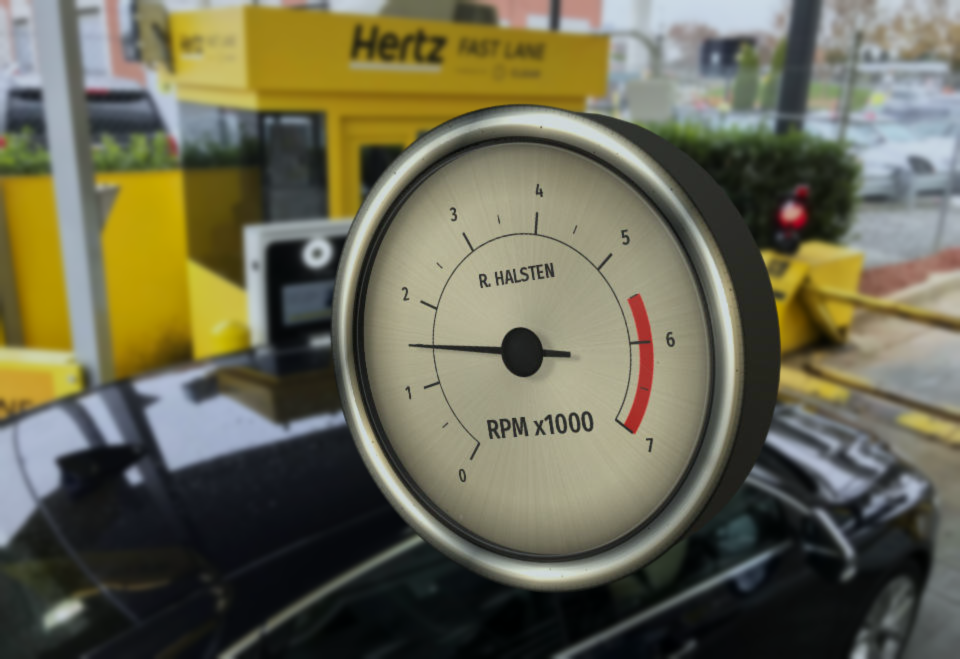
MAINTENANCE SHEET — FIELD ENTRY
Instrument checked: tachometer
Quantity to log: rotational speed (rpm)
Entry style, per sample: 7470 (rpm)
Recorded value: 1500 (rpm)
